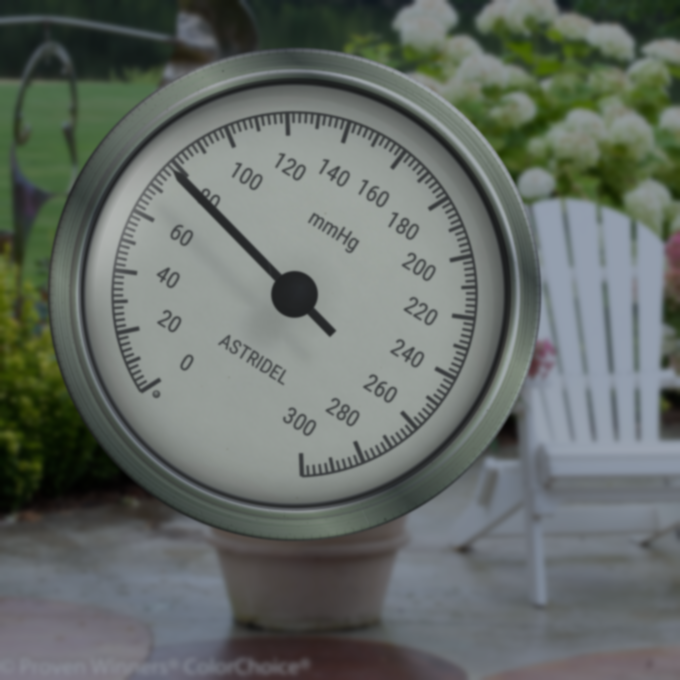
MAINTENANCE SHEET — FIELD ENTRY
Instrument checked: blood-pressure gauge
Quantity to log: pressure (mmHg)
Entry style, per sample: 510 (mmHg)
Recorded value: 78 (mmHg)
